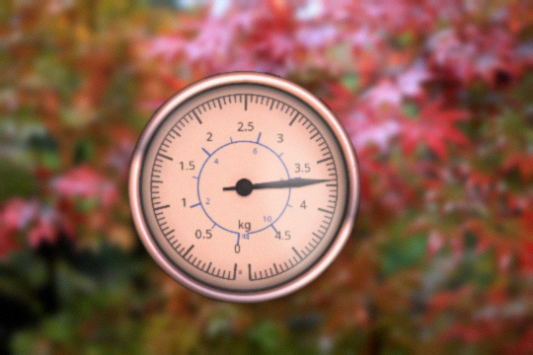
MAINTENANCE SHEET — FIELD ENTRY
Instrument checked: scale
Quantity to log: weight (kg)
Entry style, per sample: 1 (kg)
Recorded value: 3.7 (kg)
